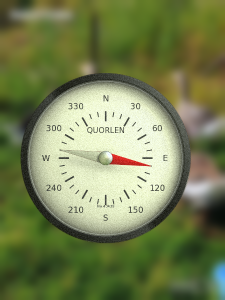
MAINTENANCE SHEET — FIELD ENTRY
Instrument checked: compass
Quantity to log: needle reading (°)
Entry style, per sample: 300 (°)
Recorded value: 100 (°)
